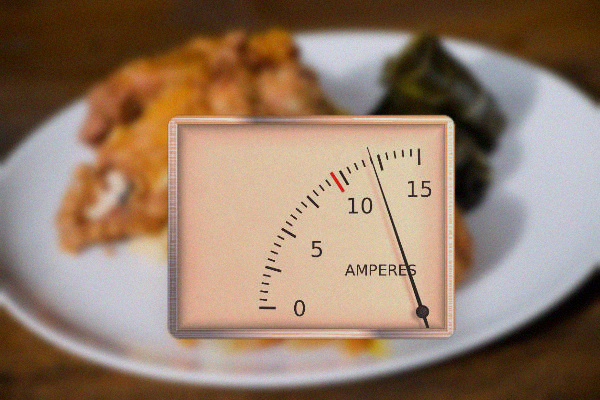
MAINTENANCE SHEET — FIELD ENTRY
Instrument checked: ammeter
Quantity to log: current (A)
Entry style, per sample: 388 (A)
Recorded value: 12 (A)
